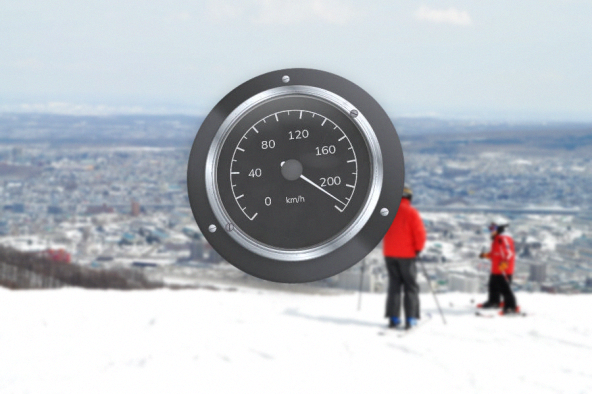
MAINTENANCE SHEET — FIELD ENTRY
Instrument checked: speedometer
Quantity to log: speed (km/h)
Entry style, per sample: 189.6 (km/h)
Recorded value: 215 (km/h)
